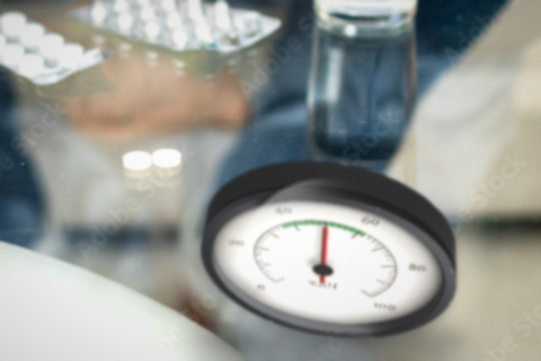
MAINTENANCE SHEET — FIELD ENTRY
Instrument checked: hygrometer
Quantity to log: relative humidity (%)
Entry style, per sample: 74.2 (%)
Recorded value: 50 (%)
